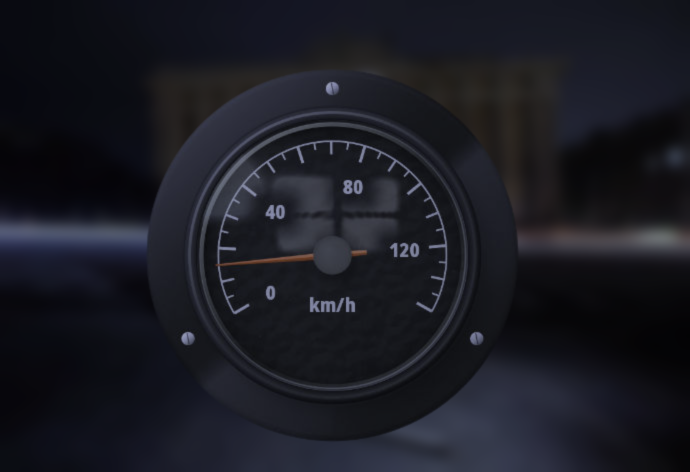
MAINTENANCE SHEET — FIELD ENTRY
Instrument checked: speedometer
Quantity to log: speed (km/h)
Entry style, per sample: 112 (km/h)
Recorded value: 15 (km/h)
